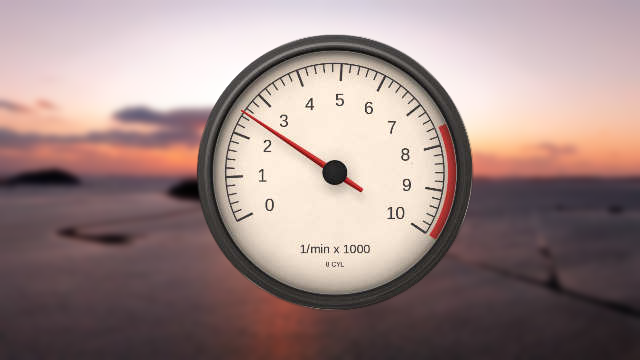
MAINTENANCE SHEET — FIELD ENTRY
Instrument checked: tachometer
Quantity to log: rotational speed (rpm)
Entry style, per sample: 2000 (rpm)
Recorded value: 2500 (rpm)
